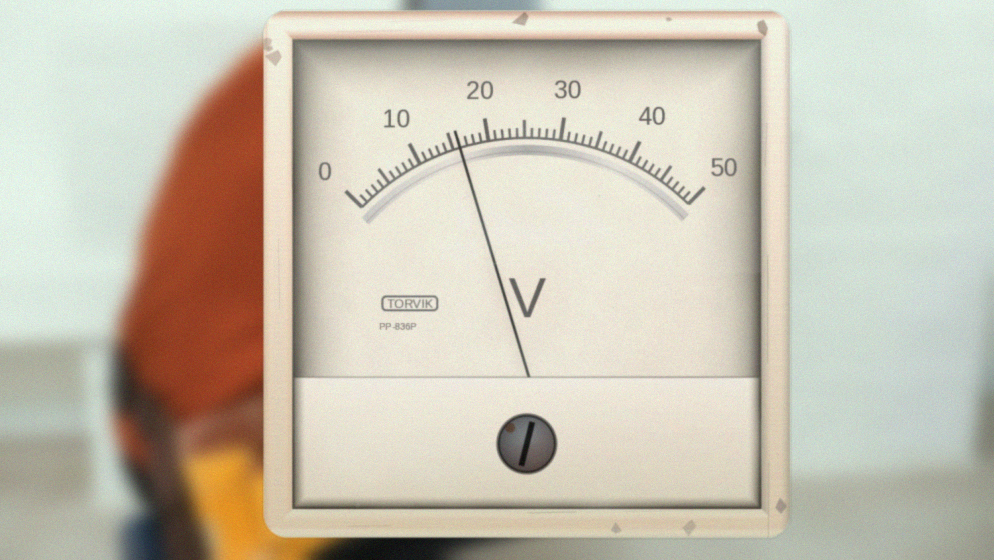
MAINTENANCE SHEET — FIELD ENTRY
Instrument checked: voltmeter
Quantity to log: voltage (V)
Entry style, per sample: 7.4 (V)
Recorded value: 16 (V)
